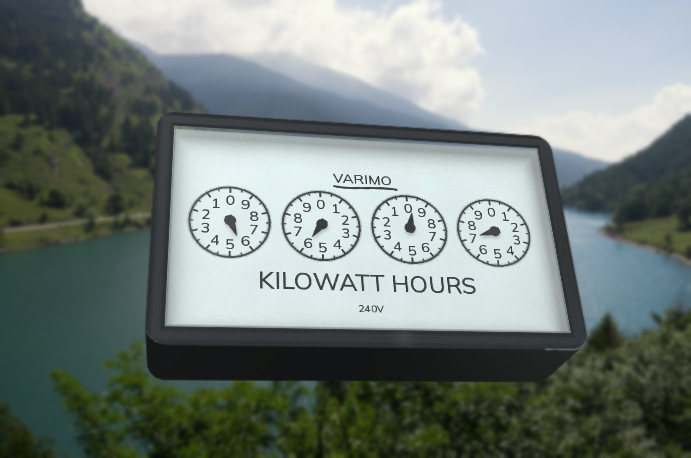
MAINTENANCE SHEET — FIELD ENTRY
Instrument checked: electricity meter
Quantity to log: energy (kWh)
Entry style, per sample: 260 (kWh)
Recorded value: 5597 (kWh)
